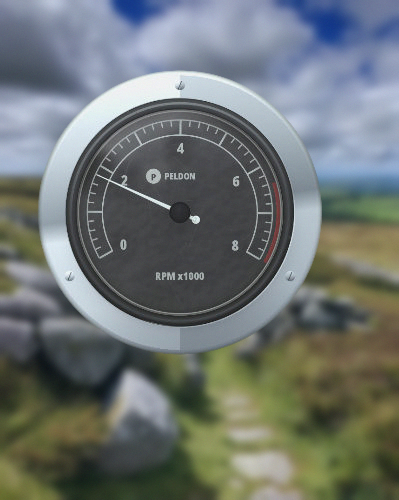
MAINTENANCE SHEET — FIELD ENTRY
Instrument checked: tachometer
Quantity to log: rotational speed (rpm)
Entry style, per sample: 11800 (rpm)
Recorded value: 1800 (rpm)
